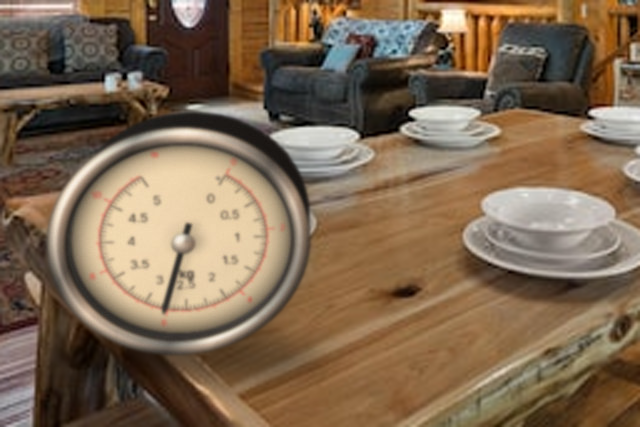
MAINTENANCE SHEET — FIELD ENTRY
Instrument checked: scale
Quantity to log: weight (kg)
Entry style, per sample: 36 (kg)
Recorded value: 2.75 (kg)
